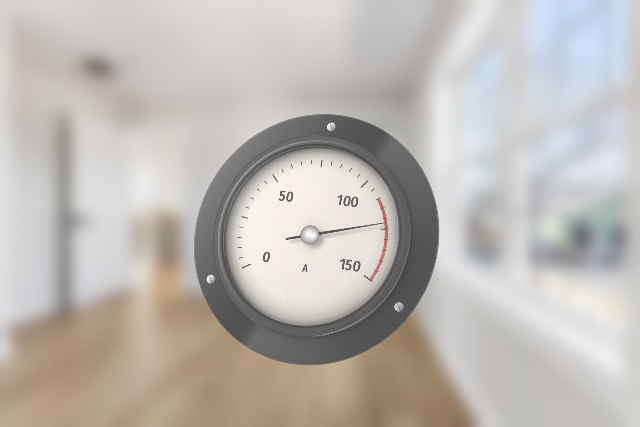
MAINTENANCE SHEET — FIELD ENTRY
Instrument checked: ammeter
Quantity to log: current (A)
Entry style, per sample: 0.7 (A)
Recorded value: 122.5 (A)
